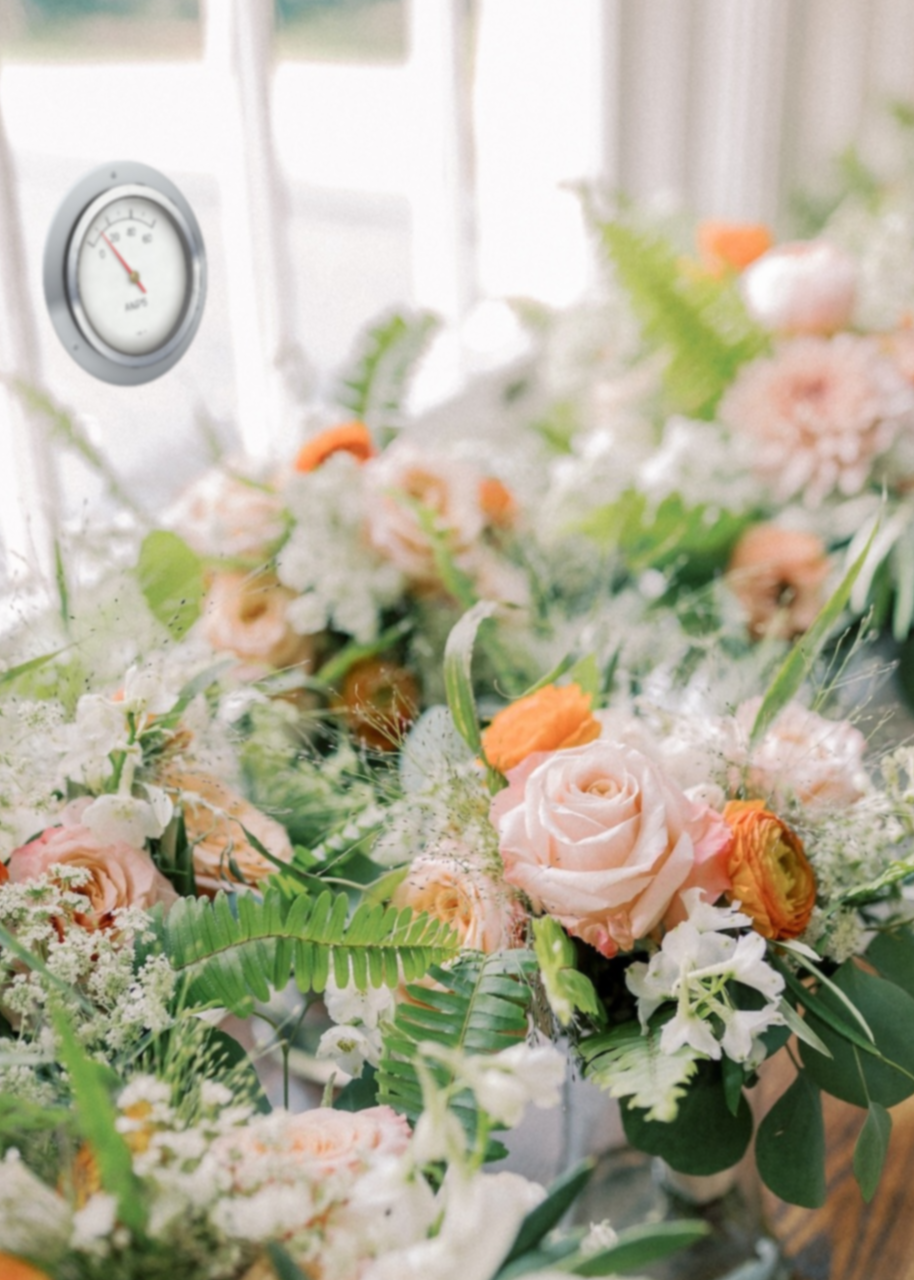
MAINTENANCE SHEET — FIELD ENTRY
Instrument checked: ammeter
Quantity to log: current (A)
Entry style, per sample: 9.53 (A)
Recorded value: 10 (A)
